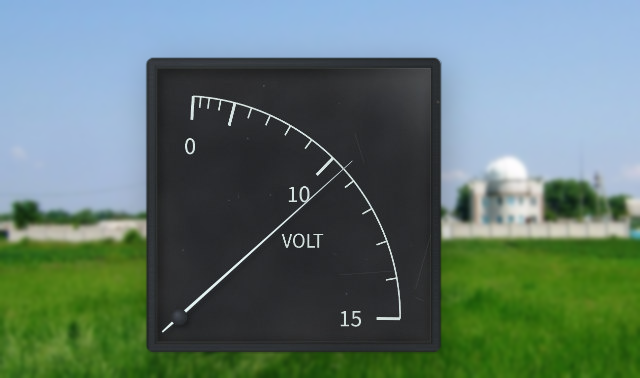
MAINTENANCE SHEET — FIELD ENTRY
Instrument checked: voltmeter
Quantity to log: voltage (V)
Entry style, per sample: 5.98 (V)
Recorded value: 10.5 (V)
